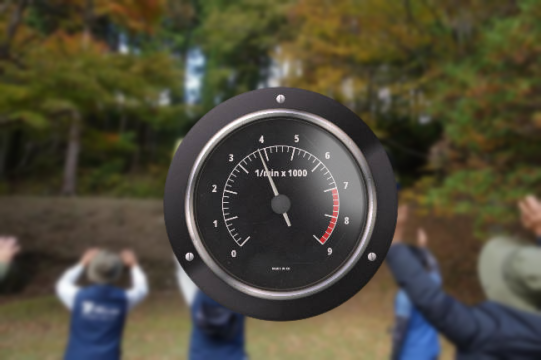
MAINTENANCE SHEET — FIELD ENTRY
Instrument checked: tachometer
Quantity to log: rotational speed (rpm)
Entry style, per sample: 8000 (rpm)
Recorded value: 3800 (rpm)
